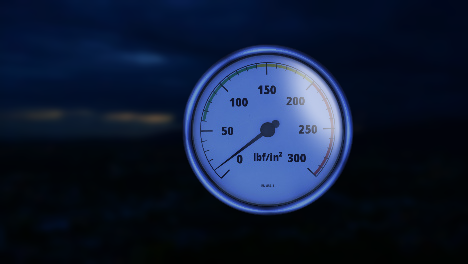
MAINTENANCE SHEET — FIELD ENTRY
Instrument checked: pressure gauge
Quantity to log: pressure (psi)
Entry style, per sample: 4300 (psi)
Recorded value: 10 (psi)
